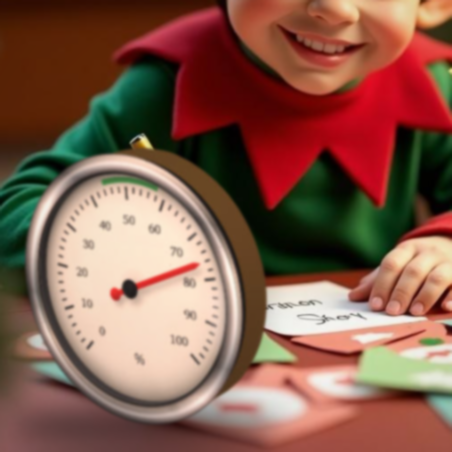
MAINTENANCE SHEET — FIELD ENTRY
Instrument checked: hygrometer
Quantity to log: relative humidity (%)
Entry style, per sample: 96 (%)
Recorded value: 76 (%)
